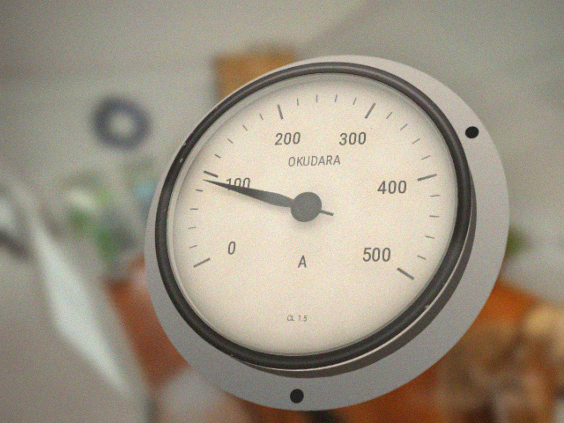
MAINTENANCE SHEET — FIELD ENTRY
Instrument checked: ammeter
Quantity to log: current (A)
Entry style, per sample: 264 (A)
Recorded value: 90 (A)
